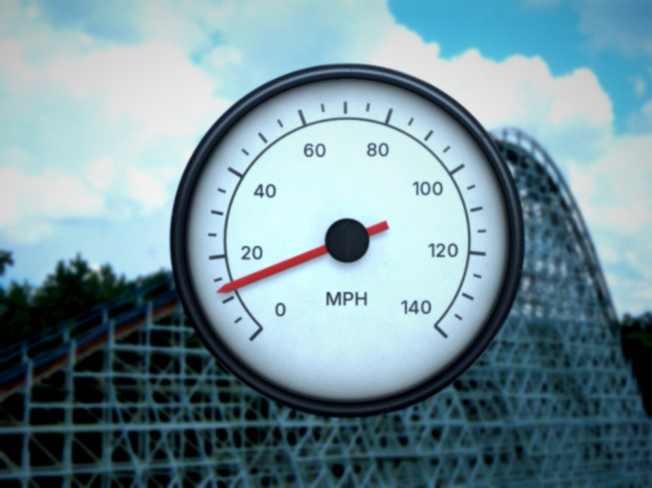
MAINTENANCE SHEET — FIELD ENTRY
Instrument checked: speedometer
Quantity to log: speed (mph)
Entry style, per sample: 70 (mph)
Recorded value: 12.5 (mph)
